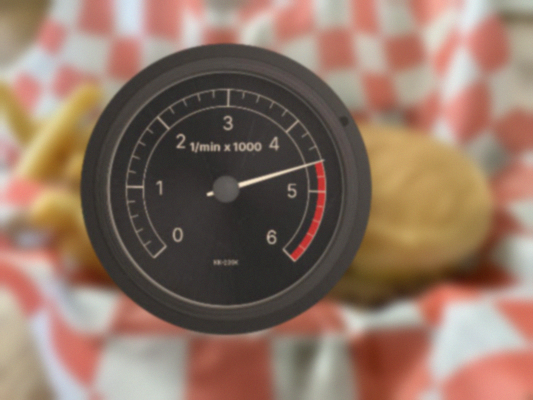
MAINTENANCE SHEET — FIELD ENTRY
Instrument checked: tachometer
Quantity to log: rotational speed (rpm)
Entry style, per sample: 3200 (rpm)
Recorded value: 4600 (rpm)
